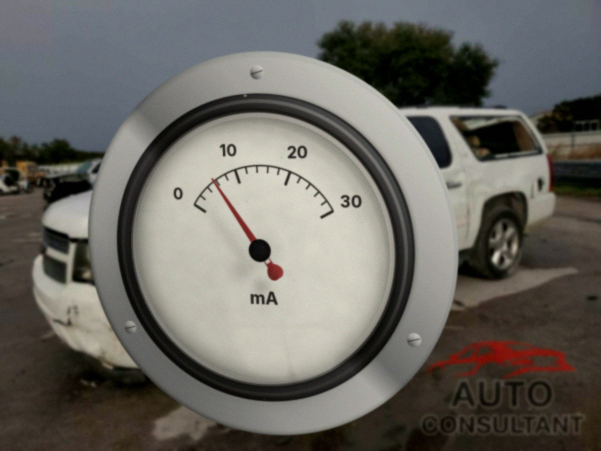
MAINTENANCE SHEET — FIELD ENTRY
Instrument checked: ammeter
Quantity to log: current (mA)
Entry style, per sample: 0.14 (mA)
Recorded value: 6 (mA)
